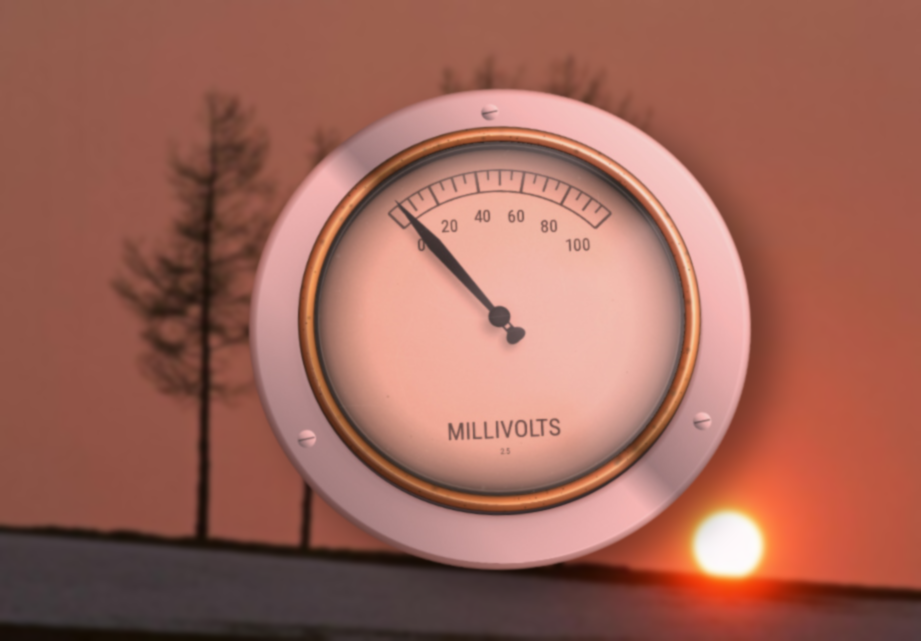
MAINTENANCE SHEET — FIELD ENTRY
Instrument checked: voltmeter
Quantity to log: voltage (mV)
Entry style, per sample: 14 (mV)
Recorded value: 5 (mV)
